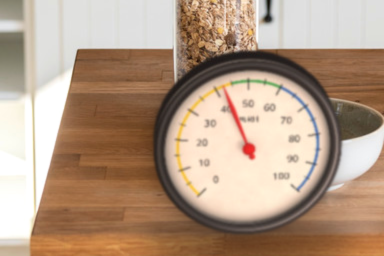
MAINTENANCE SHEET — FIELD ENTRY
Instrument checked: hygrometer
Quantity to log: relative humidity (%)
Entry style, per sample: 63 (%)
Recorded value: 42.5 (%)
